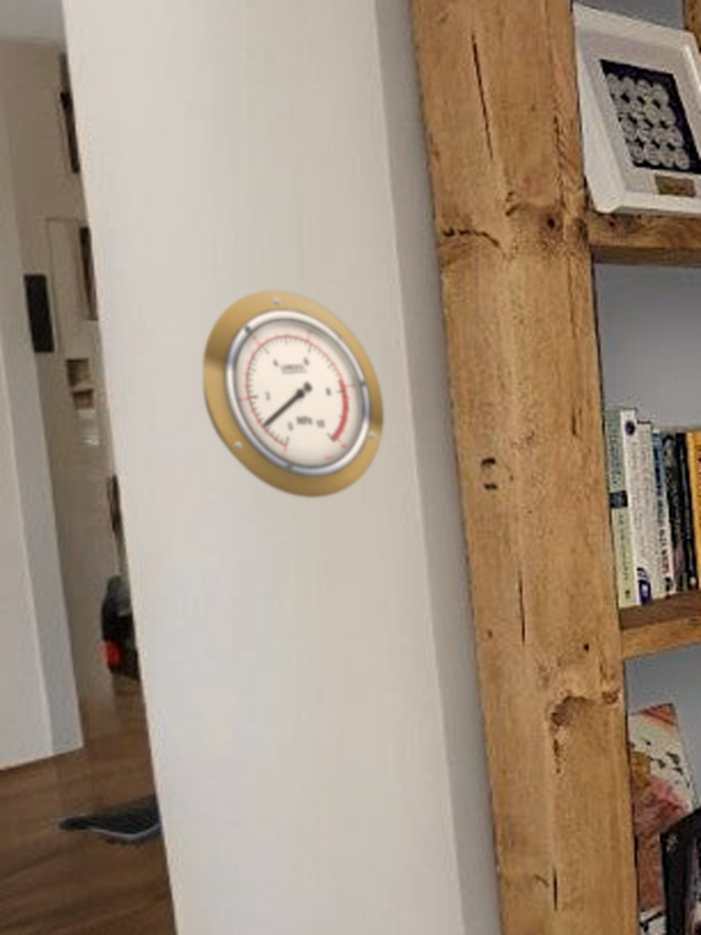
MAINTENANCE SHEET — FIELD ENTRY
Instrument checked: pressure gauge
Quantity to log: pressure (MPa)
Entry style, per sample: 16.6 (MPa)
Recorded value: 1 (MPa)
